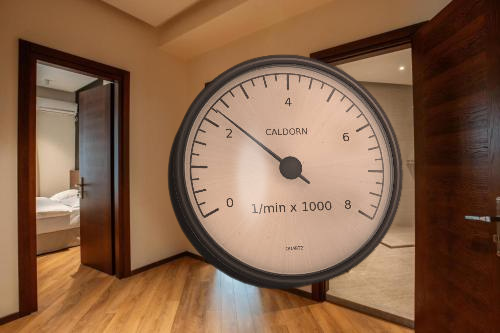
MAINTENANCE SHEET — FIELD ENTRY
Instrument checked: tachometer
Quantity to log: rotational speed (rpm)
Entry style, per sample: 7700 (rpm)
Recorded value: 2250 (rpm)
